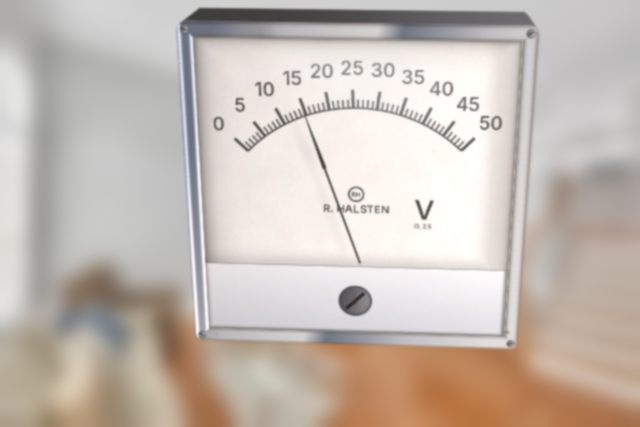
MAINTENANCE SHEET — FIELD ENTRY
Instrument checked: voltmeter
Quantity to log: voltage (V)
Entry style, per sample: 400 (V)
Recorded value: 15 (V)
